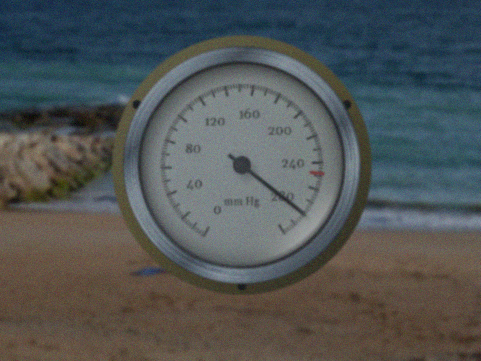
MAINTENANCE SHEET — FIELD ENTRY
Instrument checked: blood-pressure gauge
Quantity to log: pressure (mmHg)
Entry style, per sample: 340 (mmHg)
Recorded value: 280 (mmHg)
